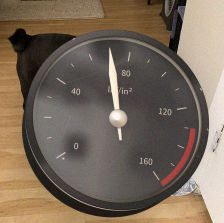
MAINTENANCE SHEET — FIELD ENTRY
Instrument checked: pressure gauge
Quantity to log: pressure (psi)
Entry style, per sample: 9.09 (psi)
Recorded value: 70 (psi)
